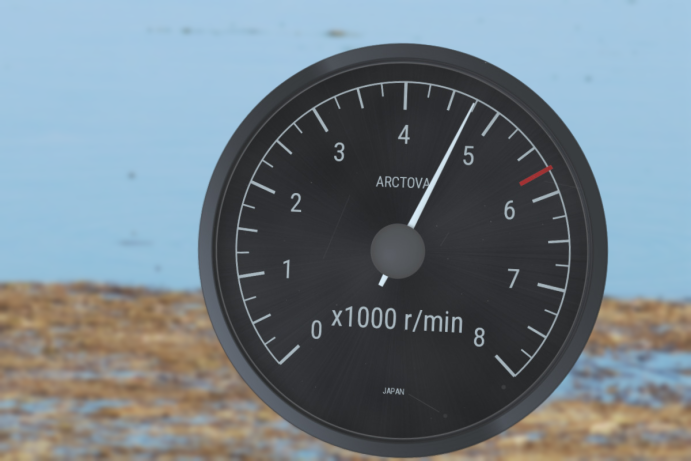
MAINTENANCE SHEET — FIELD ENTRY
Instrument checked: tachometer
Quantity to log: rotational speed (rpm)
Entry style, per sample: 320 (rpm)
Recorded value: 4750 (rpm)
